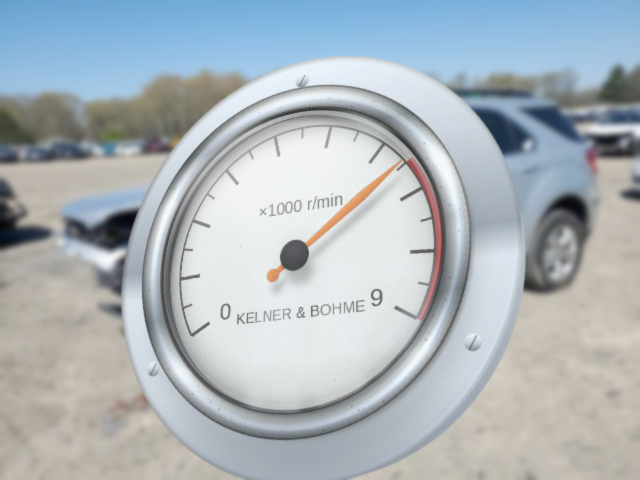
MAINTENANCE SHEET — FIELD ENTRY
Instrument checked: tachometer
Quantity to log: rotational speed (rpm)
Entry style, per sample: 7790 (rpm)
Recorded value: 6500 (rpm)
